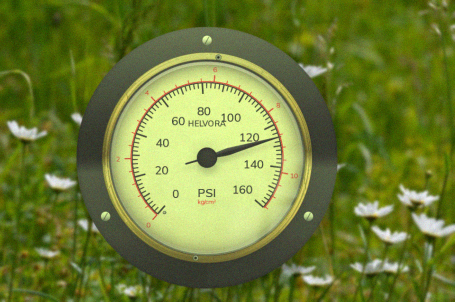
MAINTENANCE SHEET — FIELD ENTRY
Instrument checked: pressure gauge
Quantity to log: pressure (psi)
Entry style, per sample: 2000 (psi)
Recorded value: 126 (psi)
